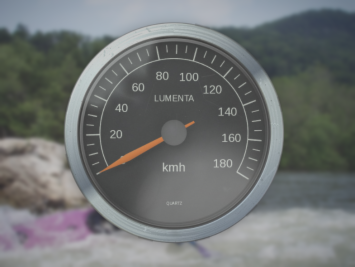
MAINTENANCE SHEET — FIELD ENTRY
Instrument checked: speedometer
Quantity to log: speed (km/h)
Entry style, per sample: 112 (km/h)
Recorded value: 0 (km/h)
